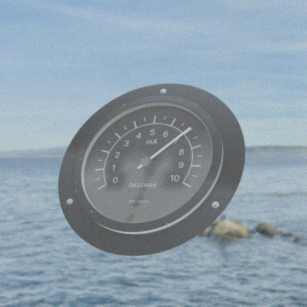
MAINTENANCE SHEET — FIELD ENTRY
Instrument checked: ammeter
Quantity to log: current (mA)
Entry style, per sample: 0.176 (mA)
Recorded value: 7 (mA)
